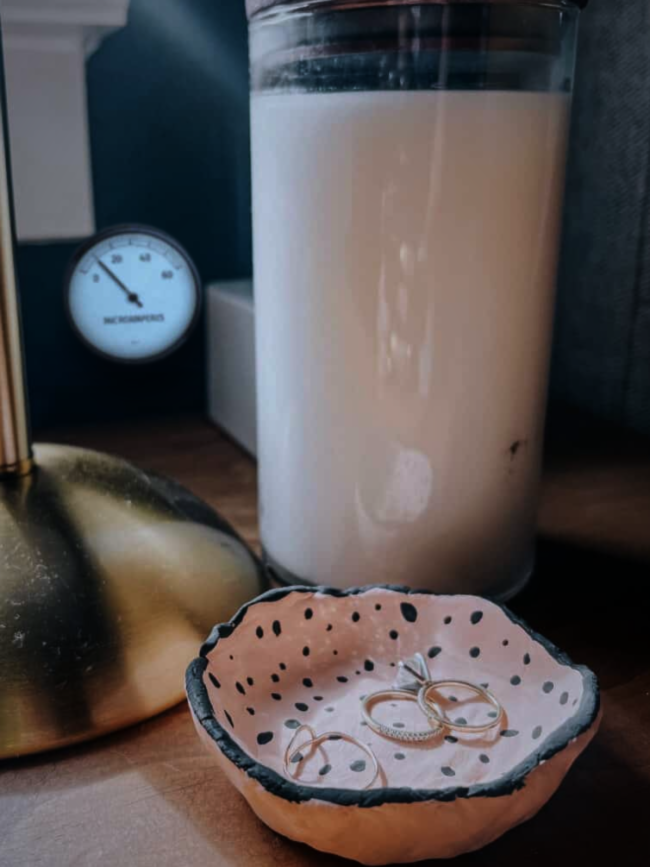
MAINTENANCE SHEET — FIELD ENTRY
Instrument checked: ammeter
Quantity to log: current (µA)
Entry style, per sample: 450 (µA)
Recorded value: 10 (µA)
